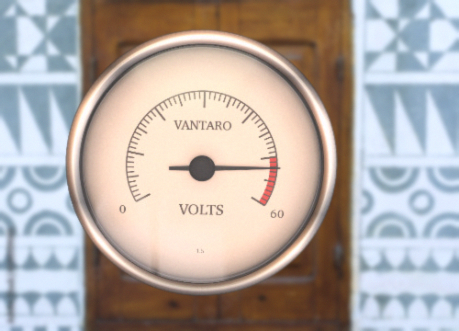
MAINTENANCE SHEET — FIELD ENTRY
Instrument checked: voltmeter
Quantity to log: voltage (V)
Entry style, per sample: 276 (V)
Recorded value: 52 (V)
